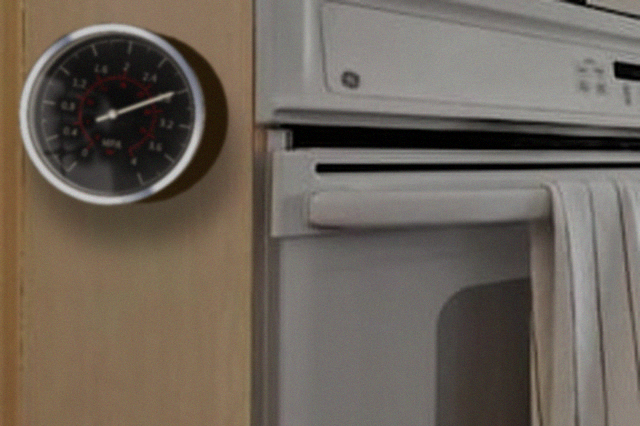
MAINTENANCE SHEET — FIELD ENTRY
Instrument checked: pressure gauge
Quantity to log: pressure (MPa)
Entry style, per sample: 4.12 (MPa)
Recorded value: 2.8 (MPa)
